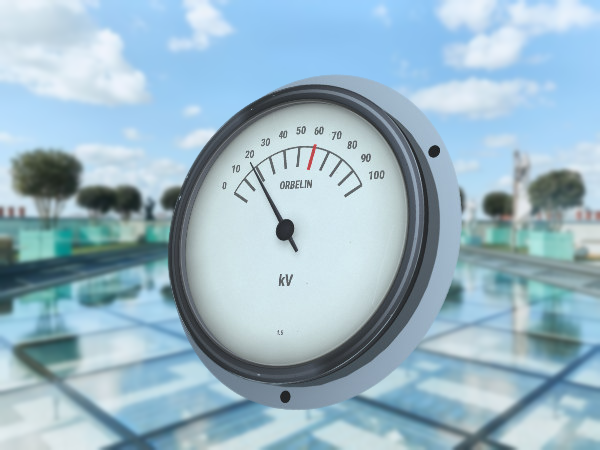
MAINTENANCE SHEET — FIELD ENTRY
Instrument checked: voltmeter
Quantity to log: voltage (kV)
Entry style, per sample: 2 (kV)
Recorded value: 20 (kV)
